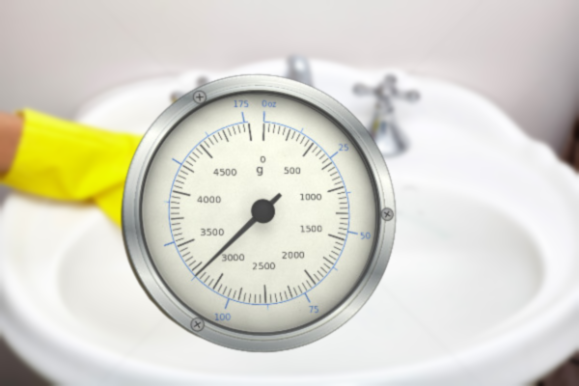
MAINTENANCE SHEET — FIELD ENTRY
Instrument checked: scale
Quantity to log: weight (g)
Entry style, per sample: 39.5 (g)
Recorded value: 3200 (g)
